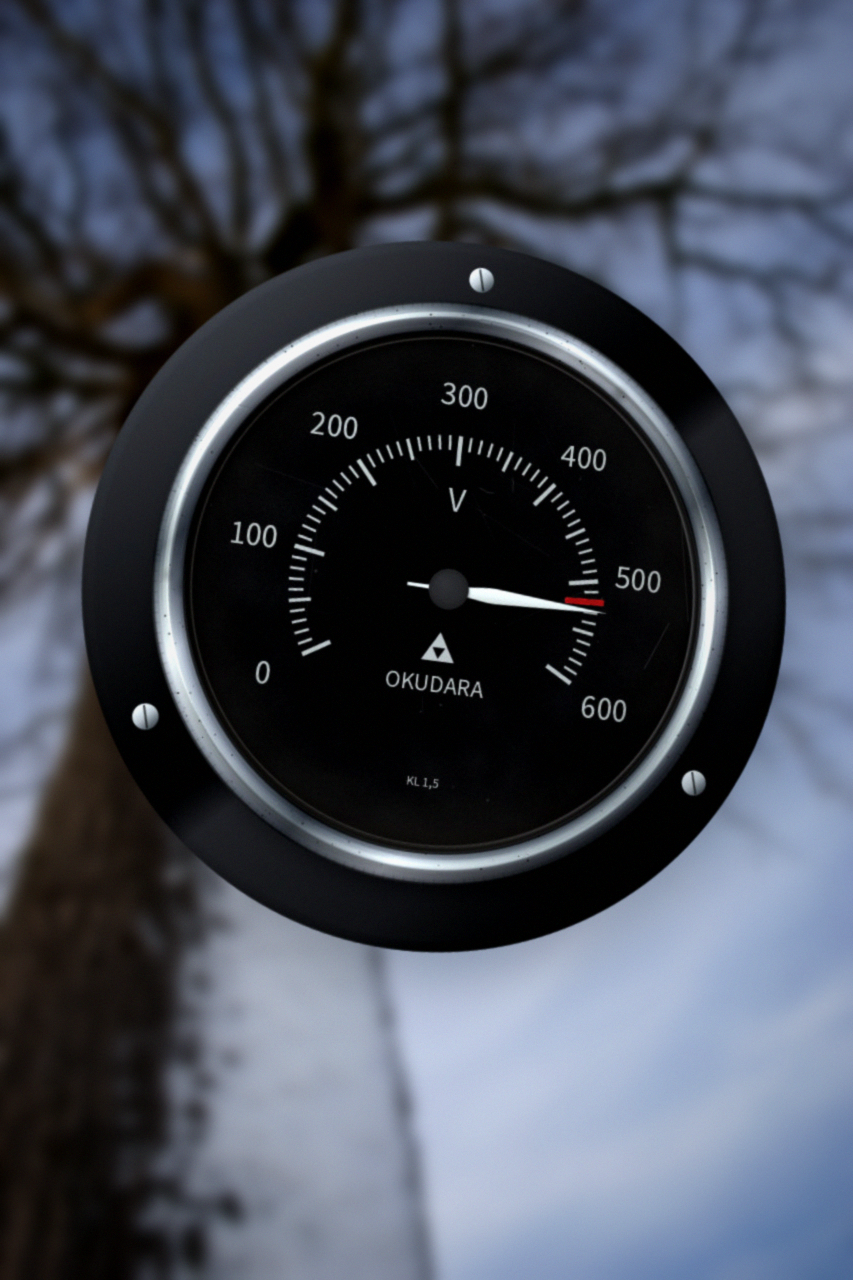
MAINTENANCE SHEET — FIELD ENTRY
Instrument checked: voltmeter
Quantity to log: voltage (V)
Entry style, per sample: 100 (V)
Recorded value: 530 (V)
